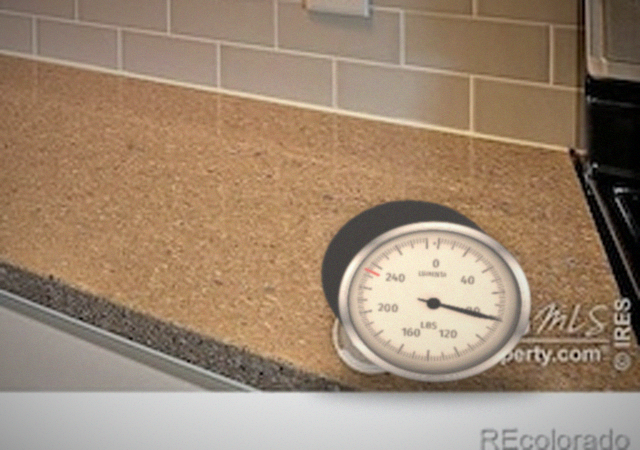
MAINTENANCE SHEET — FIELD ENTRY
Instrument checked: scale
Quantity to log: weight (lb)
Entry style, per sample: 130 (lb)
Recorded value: 80 (lb)
